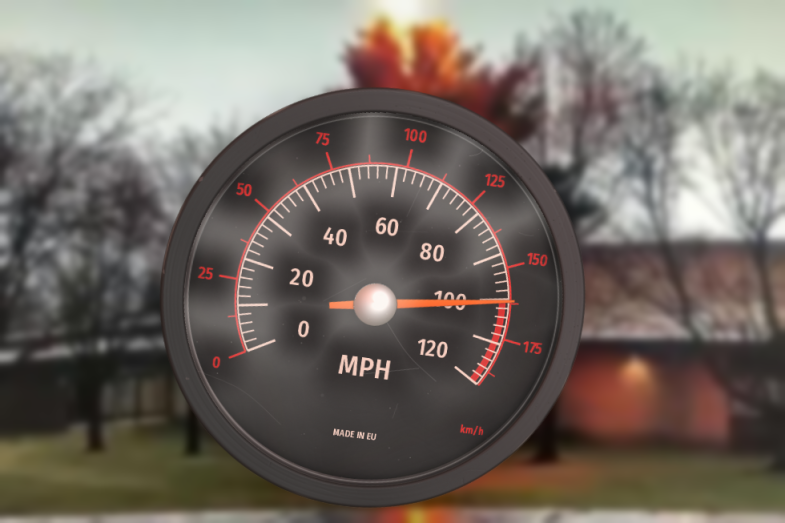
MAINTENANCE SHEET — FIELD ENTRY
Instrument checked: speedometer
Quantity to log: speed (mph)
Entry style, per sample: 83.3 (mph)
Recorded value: 100 (mph)
